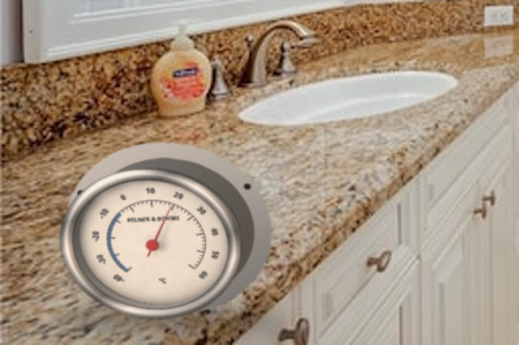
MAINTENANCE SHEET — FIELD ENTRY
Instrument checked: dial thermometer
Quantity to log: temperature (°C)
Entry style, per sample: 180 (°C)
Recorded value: 20 (°C)
